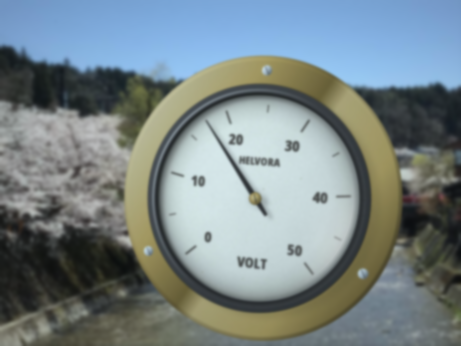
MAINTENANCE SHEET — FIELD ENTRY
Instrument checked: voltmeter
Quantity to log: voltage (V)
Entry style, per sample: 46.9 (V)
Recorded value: 17.5 (V)
